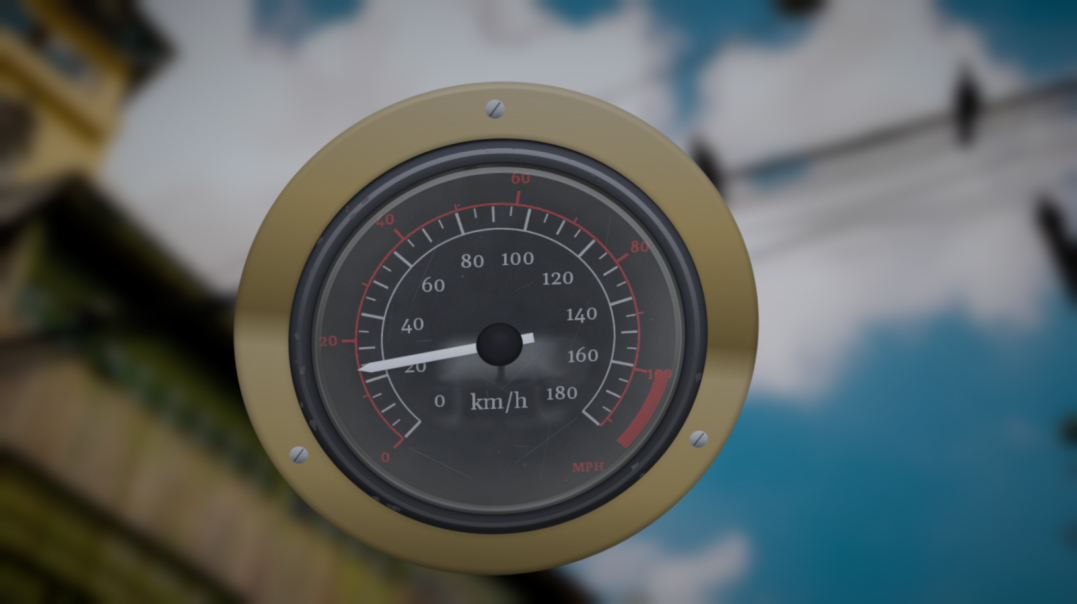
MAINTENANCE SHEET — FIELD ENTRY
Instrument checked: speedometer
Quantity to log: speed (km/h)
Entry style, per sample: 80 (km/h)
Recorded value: 25 (km/h)
